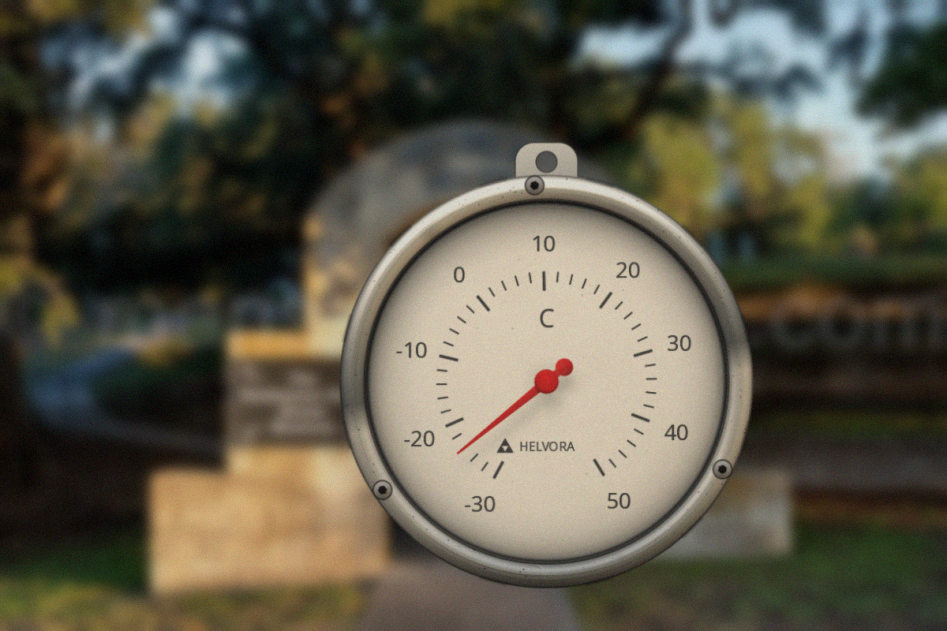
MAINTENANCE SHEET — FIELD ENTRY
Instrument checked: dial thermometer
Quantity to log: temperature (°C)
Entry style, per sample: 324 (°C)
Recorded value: -24 (°C)
